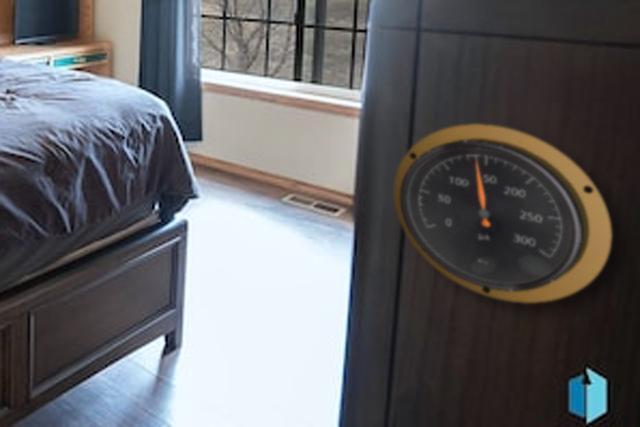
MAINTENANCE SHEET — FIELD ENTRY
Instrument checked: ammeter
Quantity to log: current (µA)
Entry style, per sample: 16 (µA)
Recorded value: 140 (µA)
